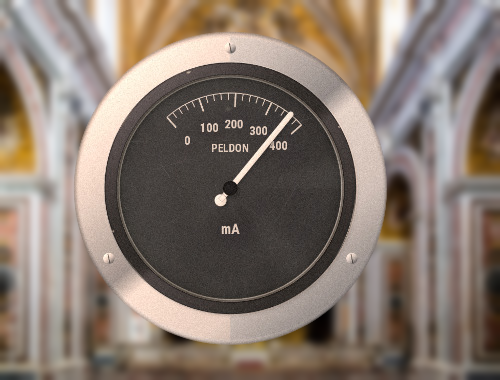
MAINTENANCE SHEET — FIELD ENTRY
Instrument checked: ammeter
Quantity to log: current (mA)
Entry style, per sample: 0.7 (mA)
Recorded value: 360 (mA)
